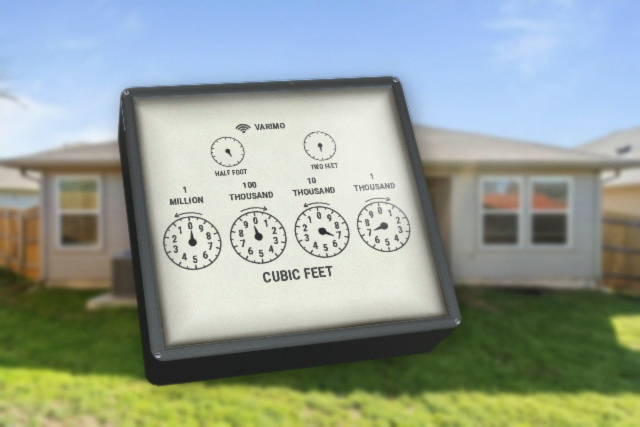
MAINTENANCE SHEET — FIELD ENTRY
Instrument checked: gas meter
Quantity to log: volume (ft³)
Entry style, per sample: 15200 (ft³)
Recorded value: 996700 (ft³)
